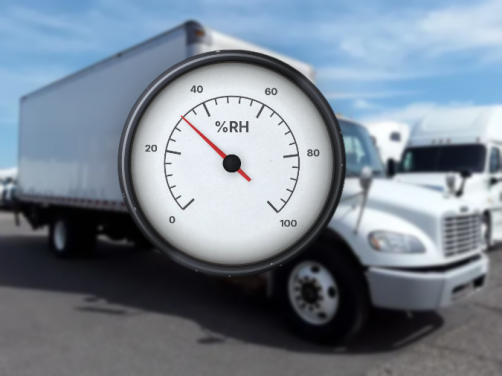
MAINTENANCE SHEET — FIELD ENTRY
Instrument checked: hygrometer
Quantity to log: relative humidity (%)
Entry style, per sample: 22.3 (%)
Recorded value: 32 (%)
